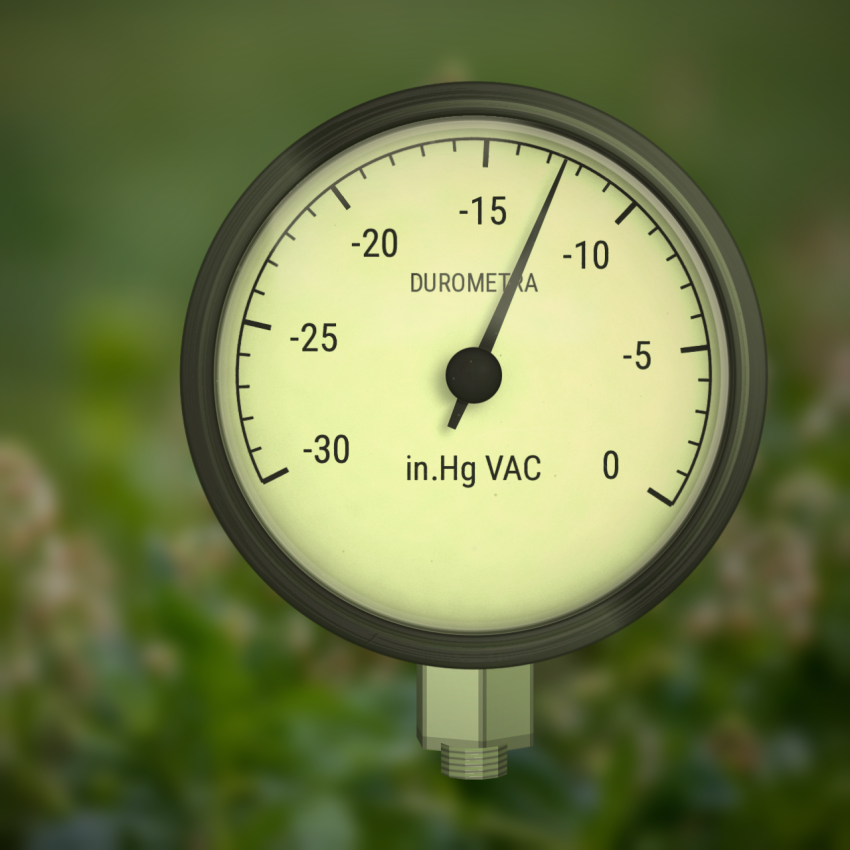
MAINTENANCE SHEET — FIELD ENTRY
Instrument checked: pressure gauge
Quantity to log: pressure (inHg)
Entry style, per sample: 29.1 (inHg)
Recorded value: -12.5 (inHg)
